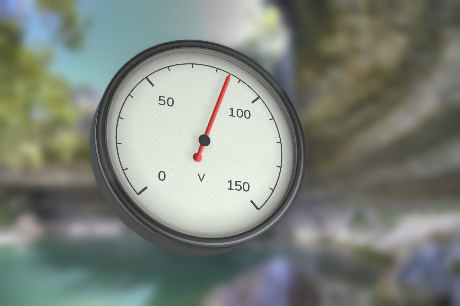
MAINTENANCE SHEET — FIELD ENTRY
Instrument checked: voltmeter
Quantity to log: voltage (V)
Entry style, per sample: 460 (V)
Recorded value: 85 (V)
